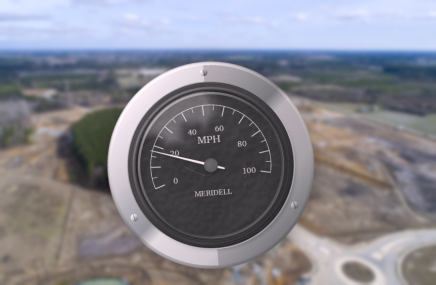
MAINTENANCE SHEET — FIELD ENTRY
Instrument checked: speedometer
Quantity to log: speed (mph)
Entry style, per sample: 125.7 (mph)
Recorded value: 17.5 (mph)
